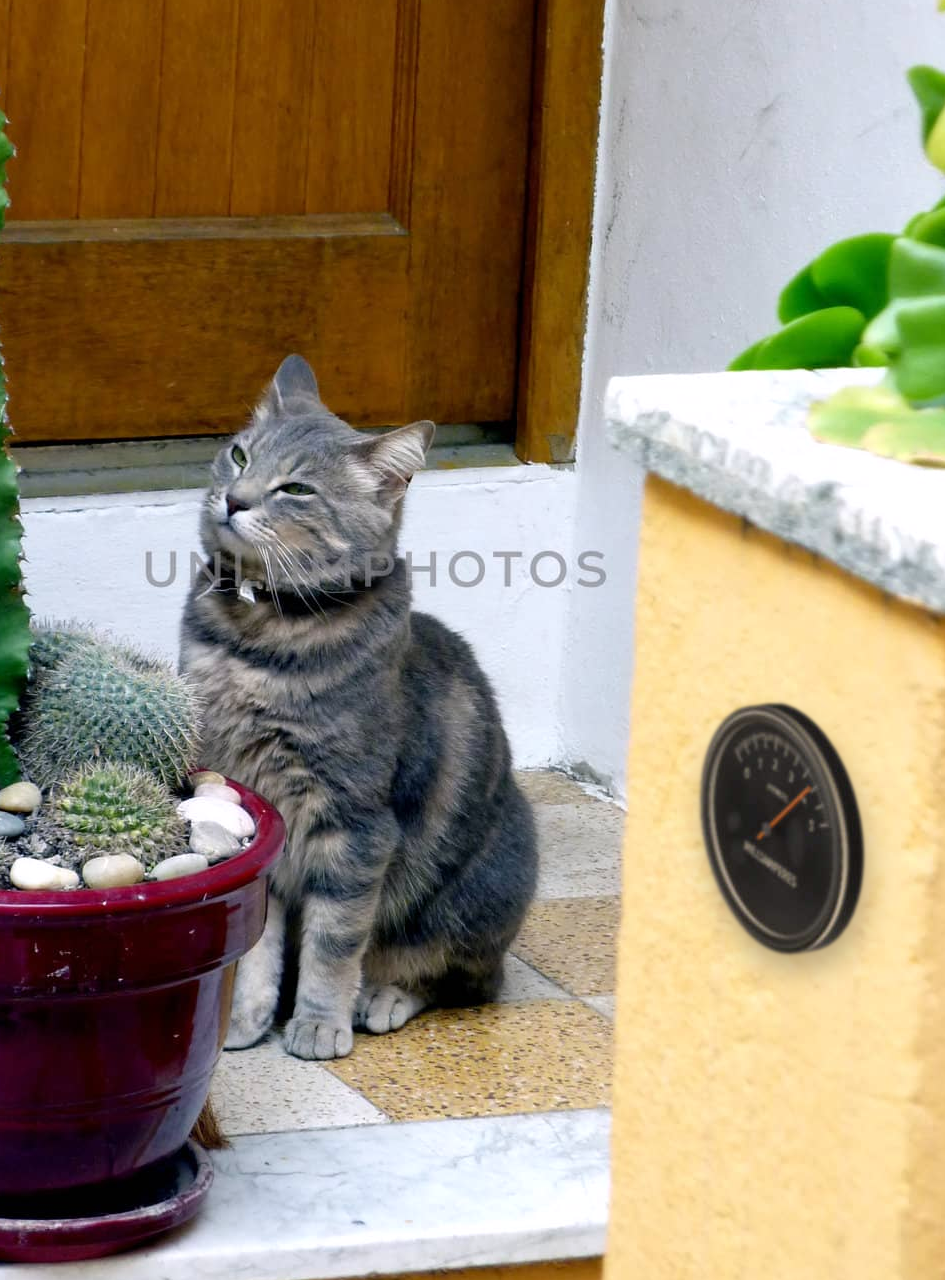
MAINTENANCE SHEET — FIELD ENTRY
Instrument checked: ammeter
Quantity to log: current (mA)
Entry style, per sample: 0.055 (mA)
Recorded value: 4 (mA)
